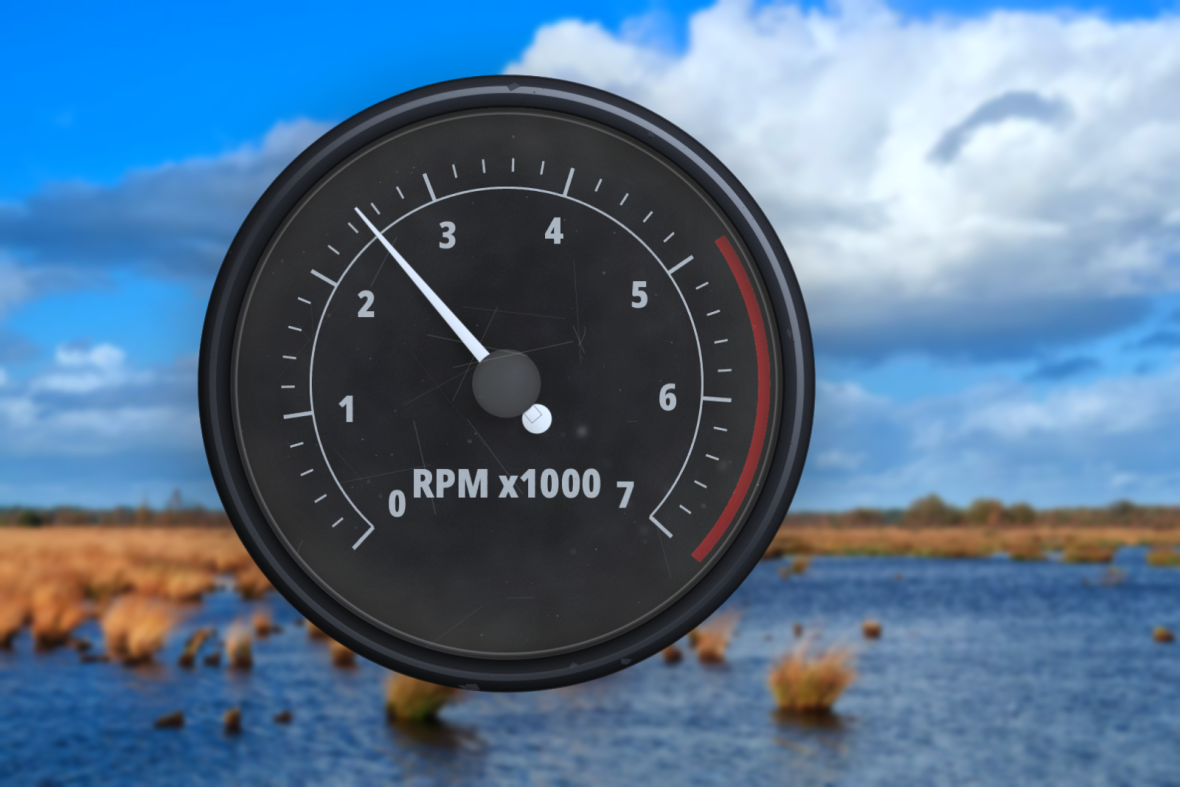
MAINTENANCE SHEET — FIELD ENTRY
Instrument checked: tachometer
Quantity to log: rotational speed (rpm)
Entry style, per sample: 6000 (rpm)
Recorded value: 2500 (rpm)
